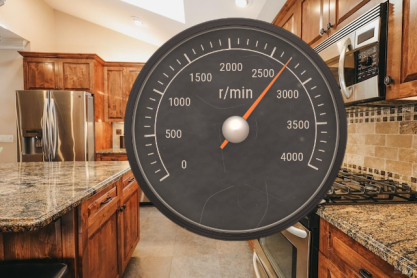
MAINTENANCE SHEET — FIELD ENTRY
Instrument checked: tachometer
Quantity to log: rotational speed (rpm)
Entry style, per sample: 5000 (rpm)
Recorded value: 2700 (rpm)
